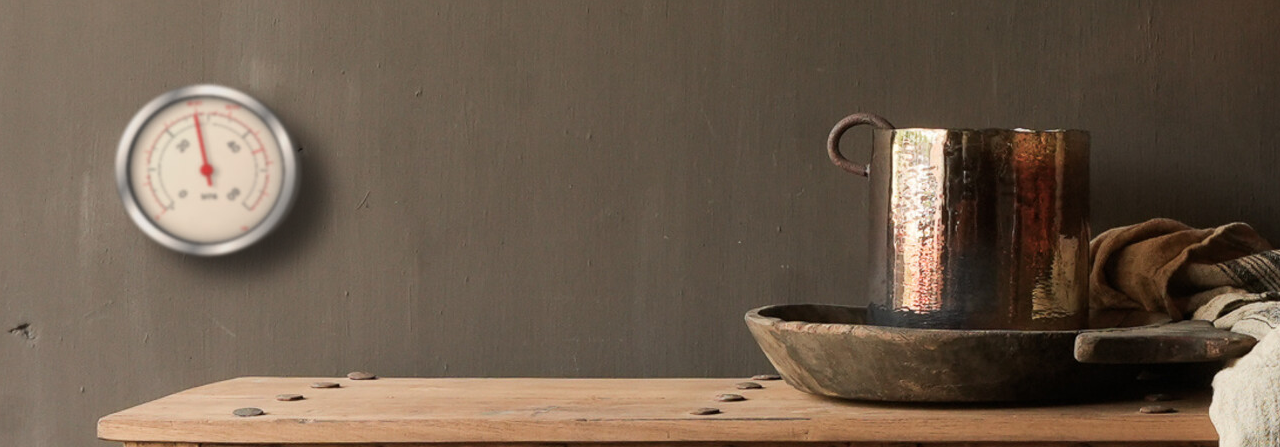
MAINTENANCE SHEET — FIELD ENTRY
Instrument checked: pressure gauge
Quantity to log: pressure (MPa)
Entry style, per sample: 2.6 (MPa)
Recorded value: 27.5 (MPa)
